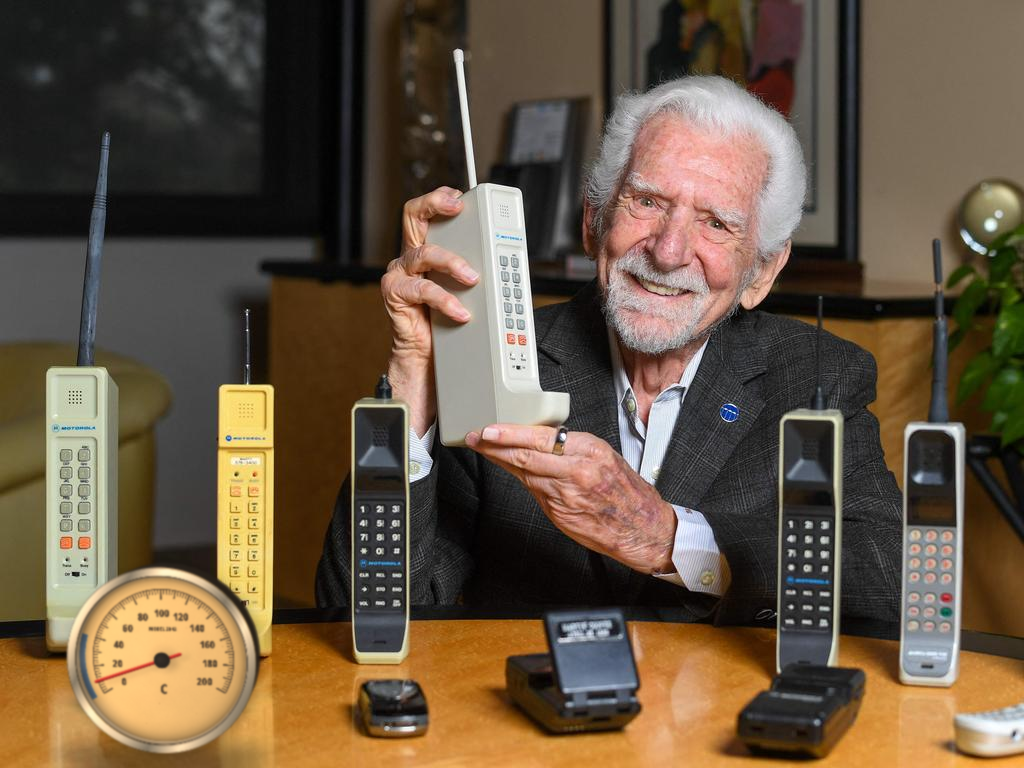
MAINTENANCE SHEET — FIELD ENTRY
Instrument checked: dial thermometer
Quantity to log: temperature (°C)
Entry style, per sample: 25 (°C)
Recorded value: 10 (°C)
